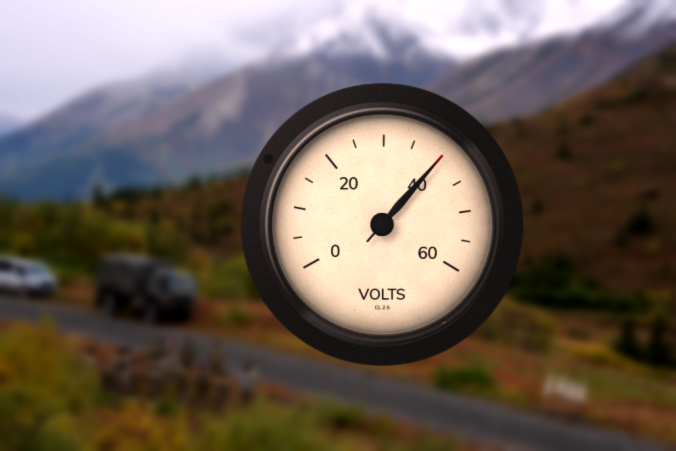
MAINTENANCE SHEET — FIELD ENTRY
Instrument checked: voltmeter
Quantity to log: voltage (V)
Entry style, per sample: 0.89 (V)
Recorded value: 40 (V)
